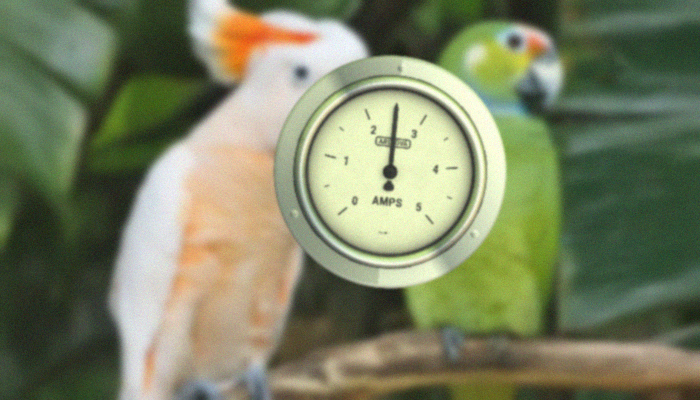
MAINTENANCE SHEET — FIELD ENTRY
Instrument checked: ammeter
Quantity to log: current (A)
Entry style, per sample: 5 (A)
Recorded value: 2.5 (A)
